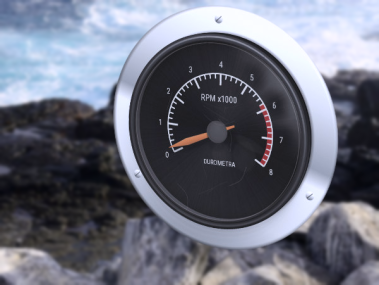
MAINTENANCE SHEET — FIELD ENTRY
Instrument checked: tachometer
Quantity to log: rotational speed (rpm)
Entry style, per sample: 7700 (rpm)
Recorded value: 200 (rpm)
